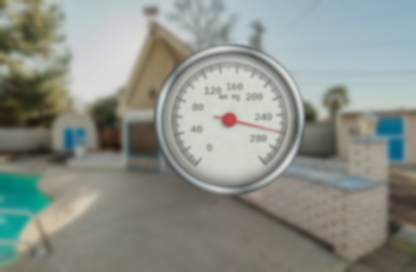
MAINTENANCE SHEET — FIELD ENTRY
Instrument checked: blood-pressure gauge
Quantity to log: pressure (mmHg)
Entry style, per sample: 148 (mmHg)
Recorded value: 260 (mmHg)
